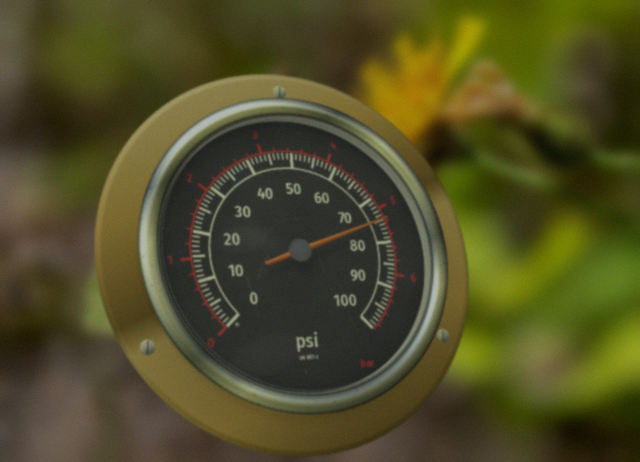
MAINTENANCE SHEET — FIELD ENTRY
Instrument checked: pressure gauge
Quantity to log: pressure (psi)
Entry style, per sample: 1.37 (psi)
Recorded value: 75 (psi)
